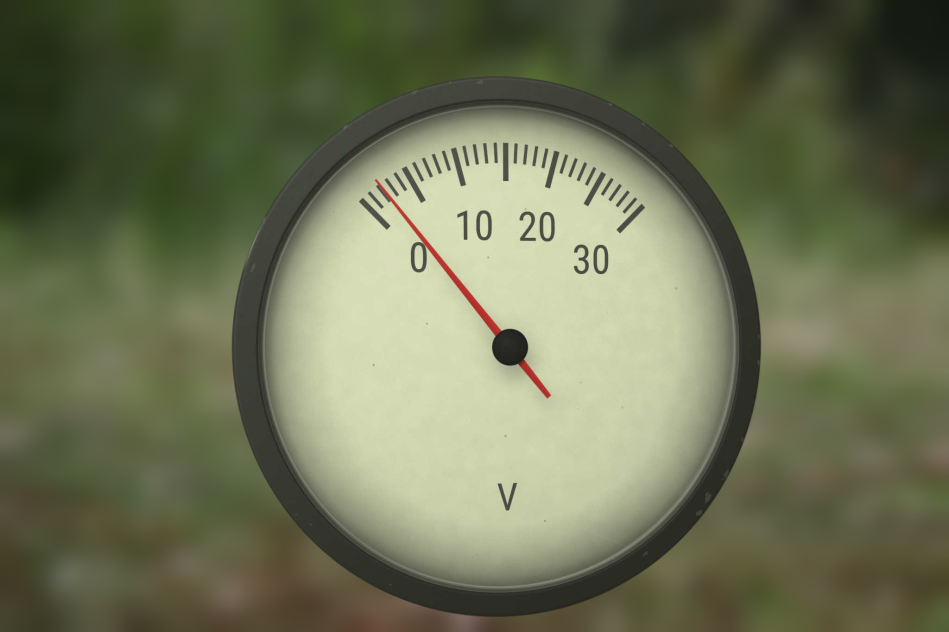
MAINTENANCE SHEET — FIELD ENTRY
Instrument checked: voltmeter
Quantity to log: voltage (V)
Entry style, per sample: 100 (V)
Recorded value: 2 (V)
